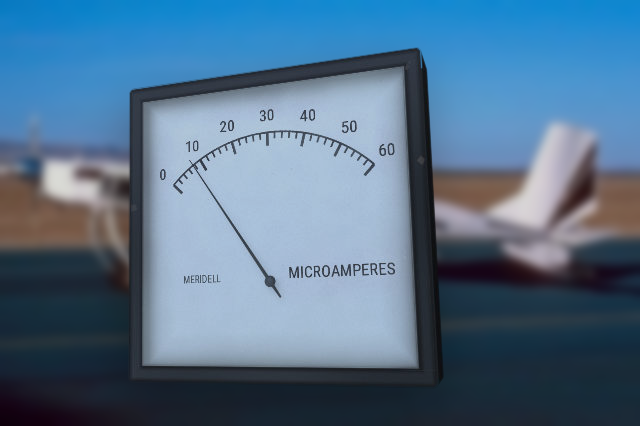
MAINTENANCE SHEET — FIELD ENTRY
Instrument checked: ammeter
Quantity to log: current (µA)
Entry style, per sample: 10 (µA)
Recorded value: 8 (µA)
